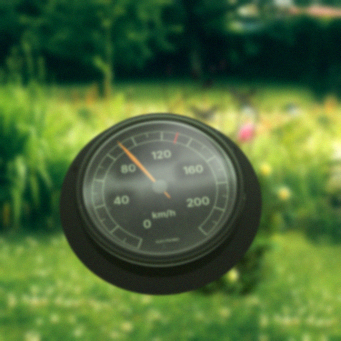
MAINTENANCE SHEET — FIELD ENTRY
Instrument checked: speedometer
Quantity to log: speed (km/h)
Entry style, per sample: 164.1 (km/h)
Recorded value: 90 (km/h)
